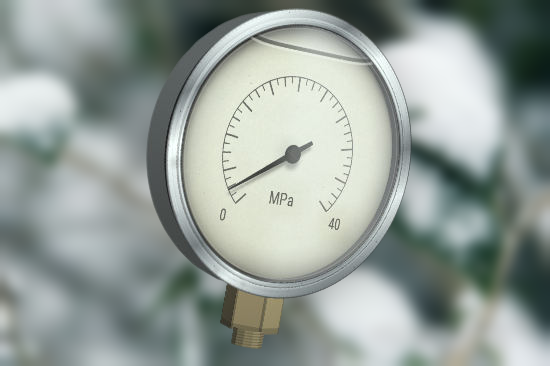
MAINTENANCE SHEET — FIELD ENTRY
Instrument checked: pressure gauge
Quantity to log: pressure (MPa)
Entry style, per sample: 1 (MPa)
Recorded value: 2 (MPa)
